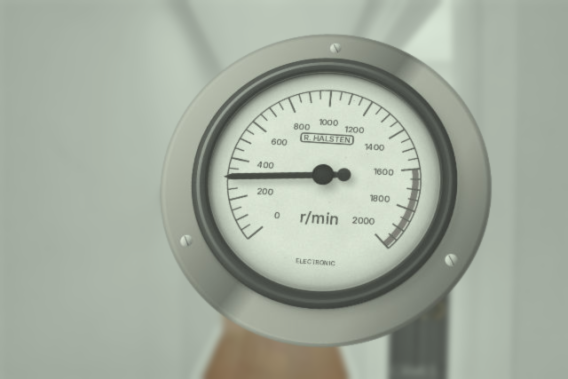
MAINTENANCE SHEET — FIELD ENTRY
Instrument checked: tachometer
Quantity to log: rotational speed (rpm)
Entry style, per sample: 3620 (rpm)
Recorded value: 300 (rpm)
